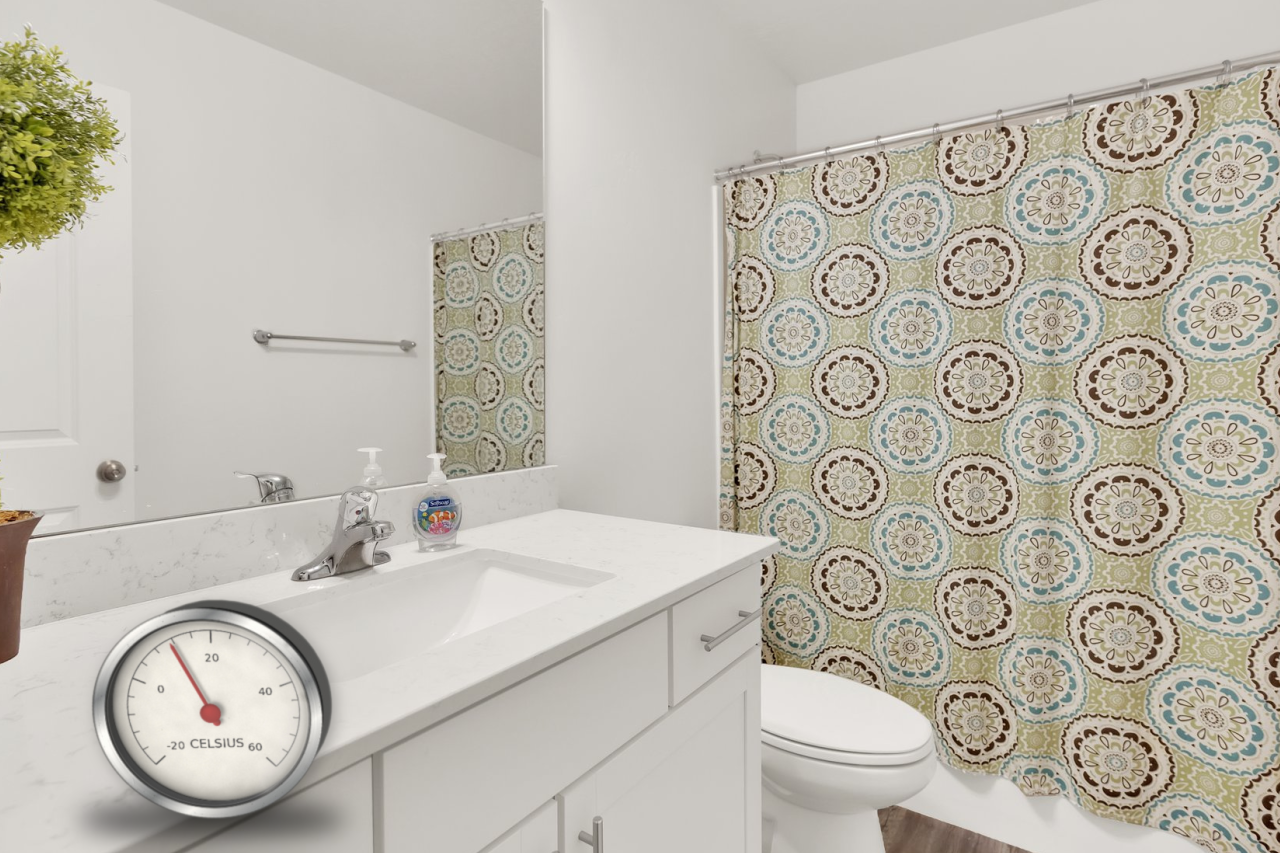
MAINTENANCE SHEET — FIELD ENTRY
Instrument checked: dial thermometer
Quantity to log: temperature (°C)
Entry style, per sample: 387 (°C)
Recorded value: 12 (°C)
